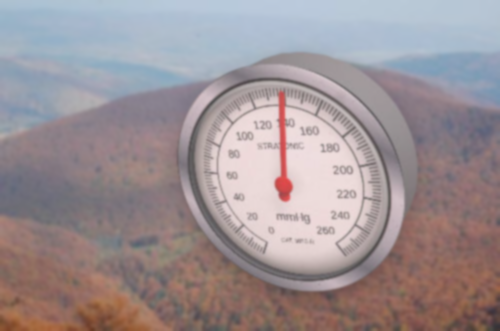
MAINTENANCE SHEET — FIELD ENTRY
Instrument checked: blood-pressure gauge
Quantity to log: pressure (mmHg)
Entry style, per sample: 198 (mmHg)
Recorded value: 140 (mmHg)
